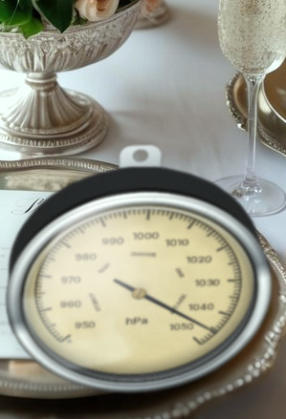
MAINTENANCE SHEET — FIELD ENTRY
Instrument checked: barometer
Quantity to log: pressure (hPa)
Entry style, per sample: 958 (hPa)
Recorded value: 1045 (hPa)
